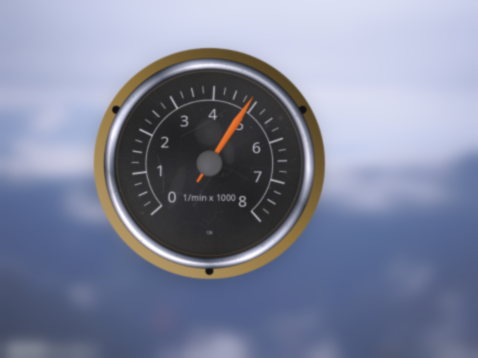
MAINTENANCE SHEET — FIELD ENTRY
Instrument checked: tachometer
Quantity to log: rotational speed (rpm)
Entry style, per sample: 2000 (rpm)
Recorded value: 4875 (rpm)
